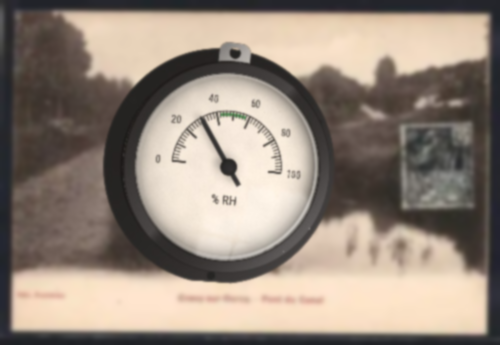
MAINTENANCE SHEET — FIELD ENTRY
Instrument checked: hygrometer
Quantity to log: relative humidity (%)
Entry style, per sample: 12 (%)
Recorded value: 30 (%)
